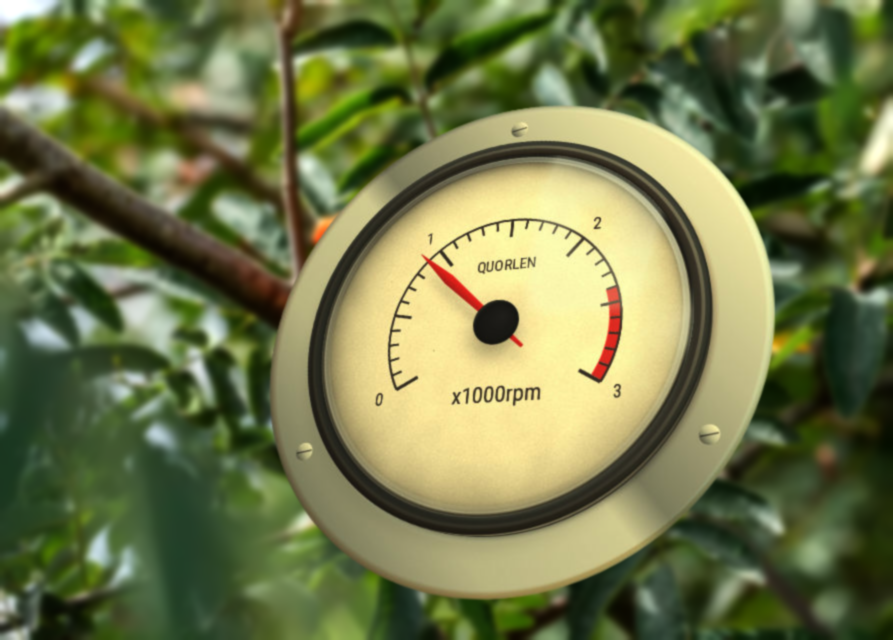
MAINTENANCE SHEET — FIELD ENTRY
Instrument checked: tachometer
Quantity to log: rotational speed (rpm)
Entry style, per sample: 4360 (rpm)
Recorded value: 900 (rpm)
